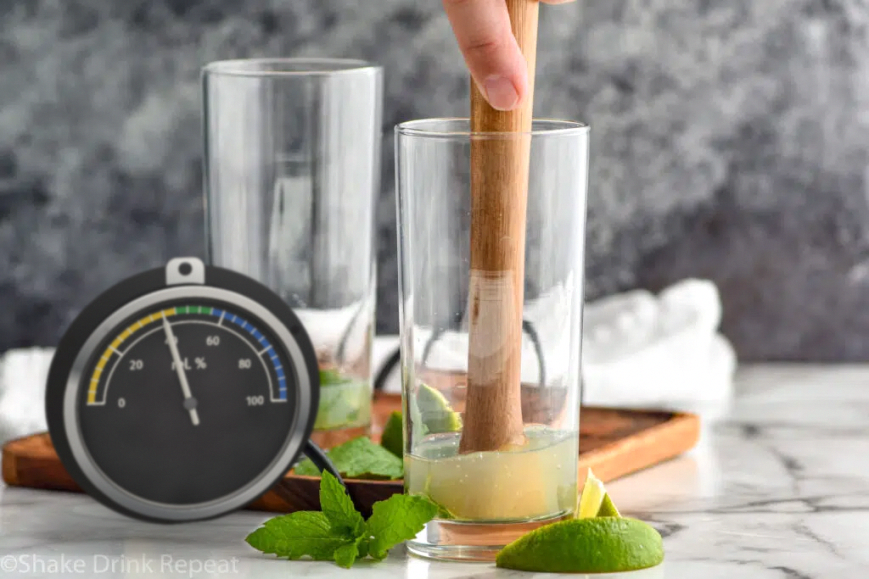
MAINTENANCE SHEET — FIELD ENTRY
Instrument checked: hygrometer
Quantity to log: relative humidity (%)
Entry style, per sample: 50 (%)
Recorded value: 40 (%)
